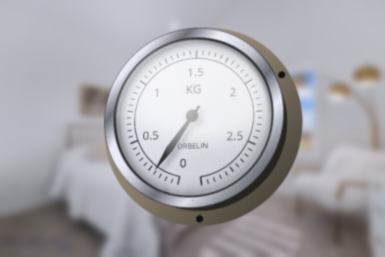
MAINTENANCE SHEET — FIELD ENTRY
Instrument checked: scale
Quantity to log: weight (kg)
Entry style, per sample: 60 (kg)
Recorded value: 0.2 (kg)
